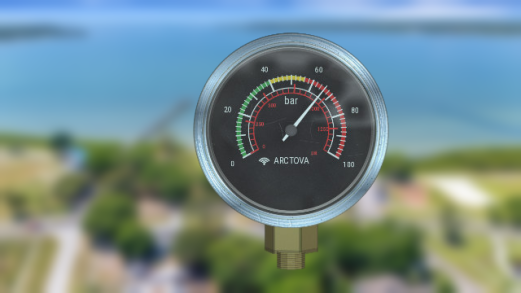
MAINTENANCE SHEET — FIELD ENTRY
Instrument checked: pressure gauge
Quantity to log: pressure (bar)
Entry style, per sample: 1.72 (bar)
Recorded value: 66 (bar)
